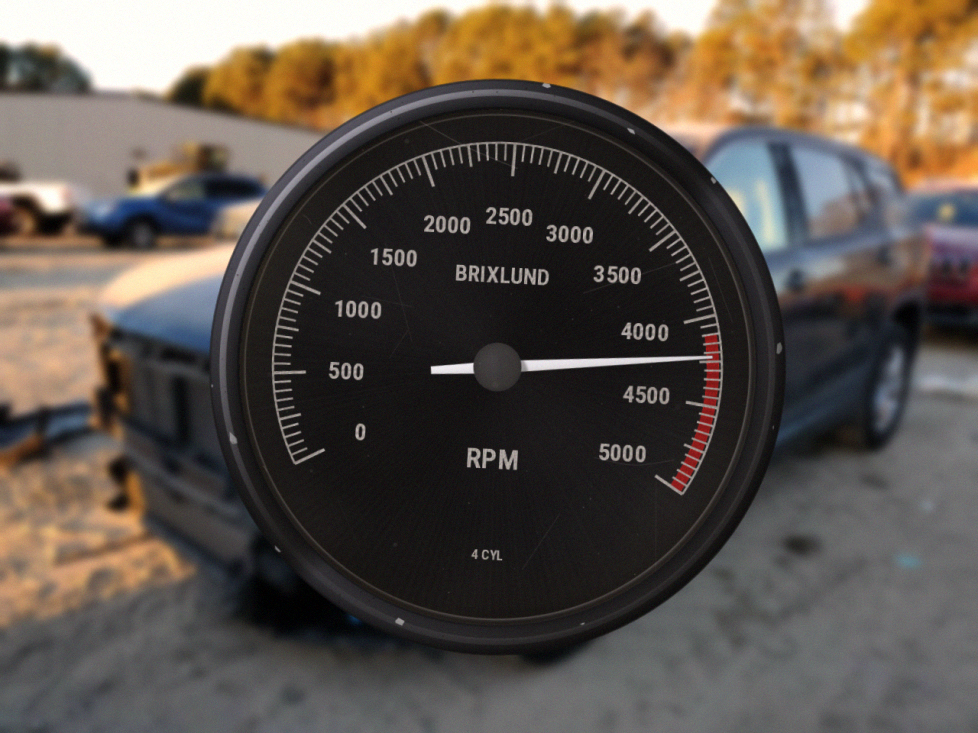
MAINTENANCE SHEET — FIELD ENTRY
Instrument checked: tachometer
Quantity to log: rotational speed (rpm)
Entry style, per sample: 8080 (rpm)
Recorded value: 4225 (rpm)
